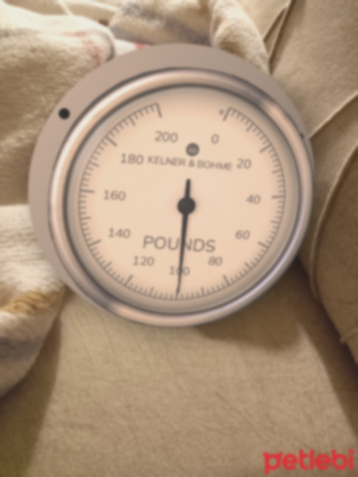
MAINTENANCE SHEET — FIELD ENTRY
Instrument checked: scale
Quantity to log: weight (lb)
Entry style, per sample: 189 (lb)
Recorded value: 100 (lb)
